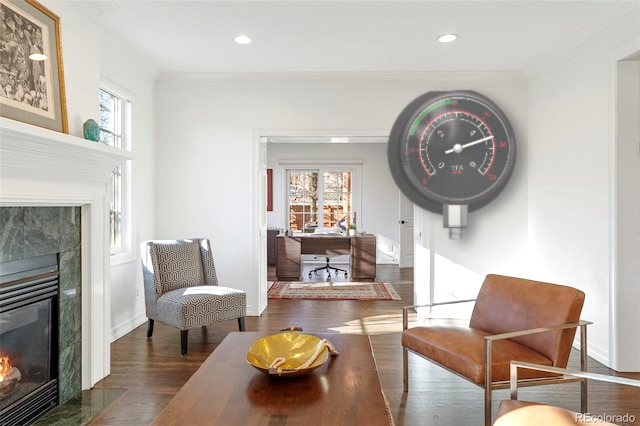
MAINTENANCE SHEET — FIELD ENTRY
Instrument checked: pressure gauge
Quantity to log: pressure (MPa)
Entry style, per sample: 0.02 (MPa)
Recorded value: 4.6 (MPa)
